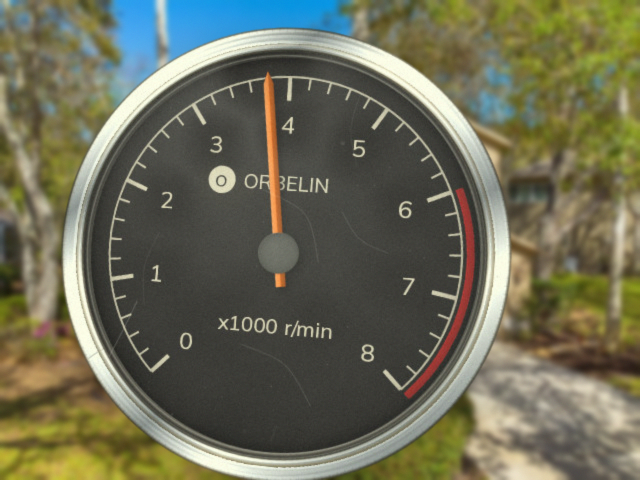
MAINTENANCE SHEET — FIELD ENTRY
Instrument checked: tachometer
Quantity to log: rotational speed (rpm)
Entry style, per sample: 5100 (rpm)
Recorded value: 3800 (rpm)
